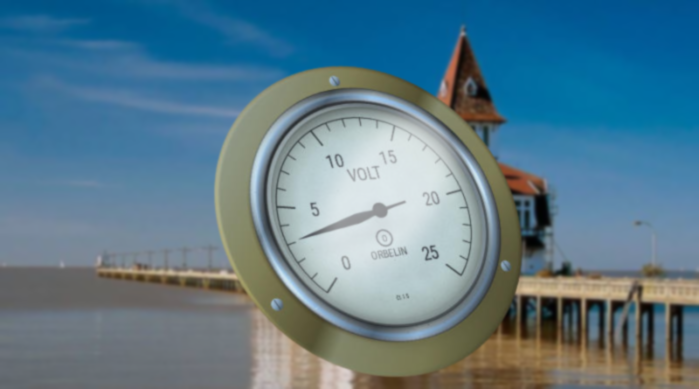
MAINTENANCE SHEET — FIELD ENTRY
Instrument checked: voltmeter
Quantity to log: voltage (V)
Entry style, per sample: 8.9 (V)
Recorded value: 3 (V)
